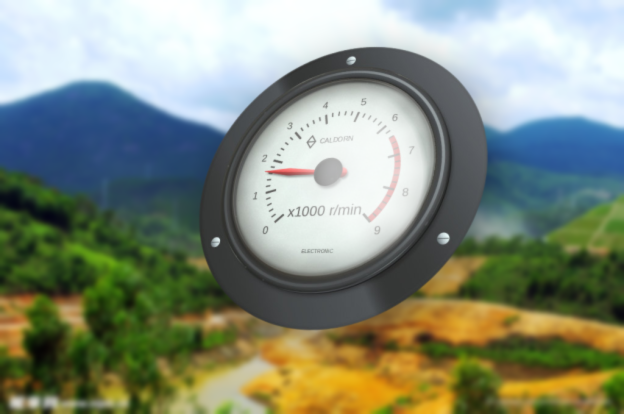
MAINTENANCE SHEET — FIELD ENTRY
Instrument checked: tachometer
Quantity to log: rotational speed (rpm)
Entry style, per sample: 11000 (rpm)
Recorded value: 1600 (rpm)
